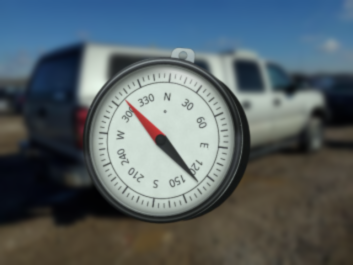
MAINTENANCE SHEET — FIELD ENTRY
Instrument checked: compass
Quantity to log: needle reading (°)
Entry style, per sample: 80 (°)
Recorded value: 310 (°)
